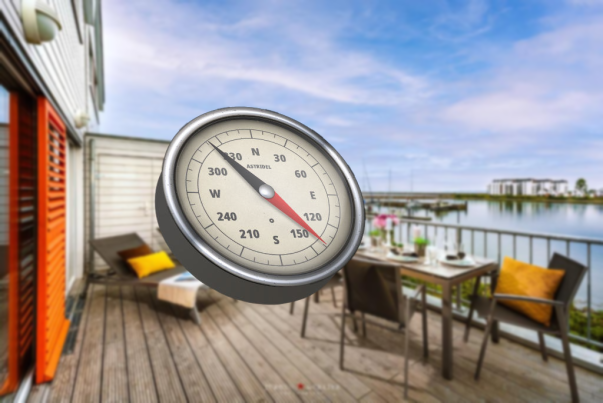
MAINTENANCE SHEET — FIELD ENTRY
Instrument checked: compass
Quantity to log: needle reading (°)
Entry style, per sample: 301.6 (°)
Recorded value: 140 (°)
